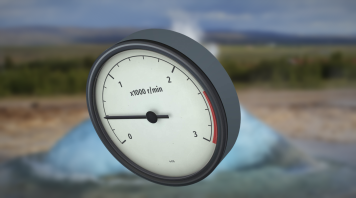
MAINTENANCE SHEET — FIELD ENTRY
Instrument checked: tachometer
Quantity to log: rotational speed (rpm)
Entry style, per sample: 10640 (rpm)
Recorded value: 400 (rpm)
